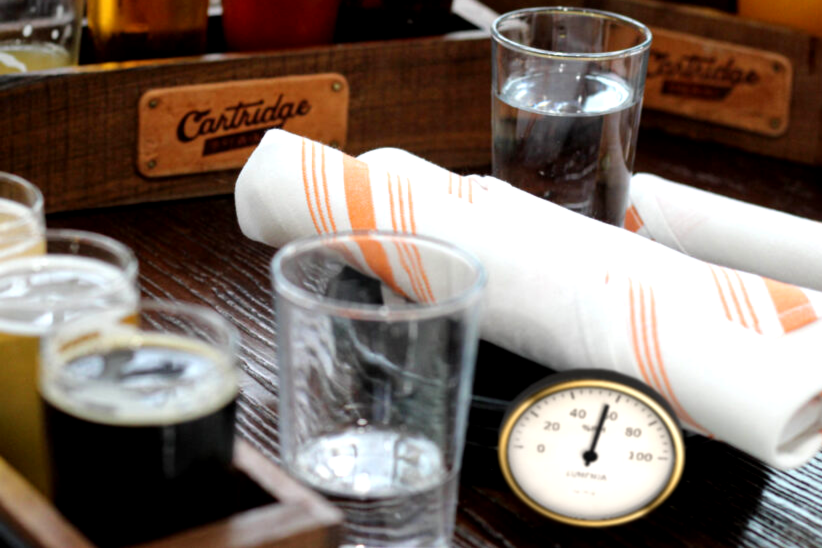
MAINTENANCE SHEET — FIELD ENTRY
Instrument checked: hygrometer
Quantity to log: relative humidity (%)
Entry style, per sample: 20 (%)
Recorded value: 56 (%)
